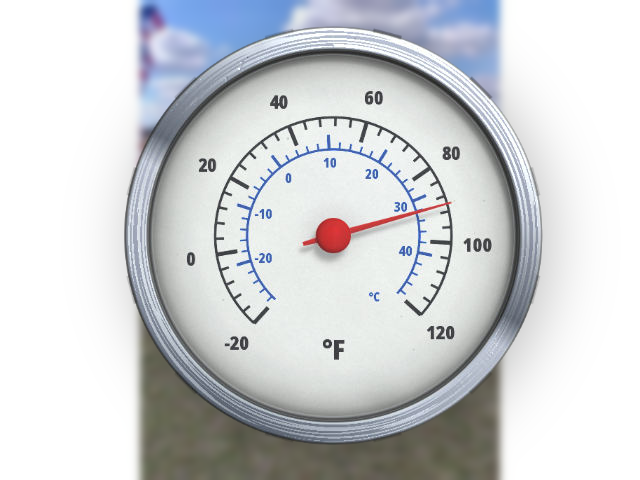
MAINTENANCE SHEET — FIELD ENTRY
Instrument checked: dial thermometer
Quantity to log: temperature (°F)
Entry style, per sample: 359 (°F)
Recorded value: 90 (°F)
